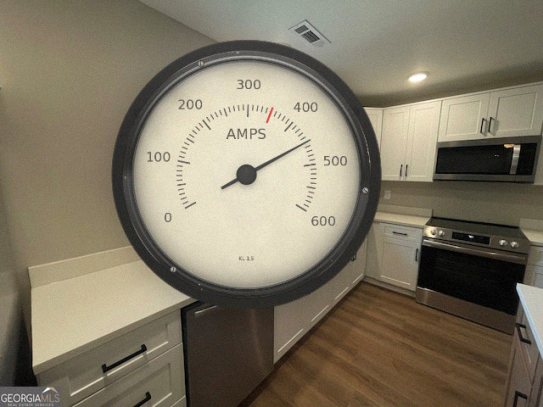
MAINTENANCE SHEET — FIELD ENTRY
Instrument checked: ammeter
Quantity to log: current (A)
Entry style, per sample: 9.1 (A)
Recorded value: 450 (A)
